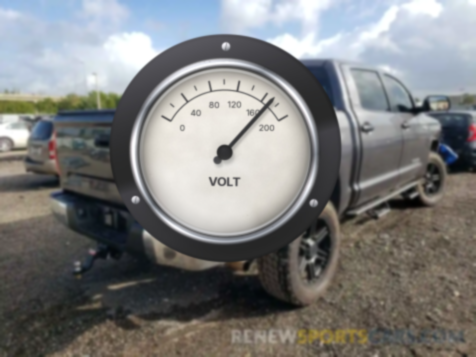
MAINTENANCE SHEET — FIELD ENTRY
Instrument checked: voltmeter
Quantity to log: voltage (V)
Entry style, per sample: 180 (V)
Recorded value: 170 (V)
